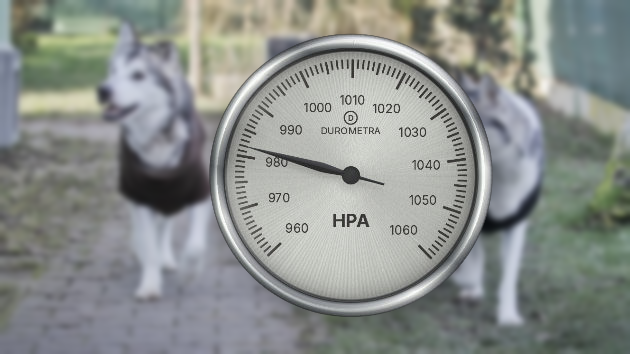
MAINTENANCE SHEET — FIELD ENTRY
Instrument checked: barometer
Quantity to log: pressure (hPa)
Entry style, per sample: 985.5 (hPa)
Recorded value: 982 (hPa)
